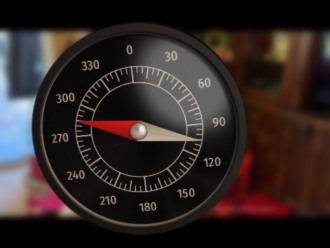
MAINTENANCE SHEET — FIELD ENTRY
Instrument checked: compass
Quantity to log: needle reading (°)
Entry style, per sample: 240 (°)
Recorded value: 285 (°)
